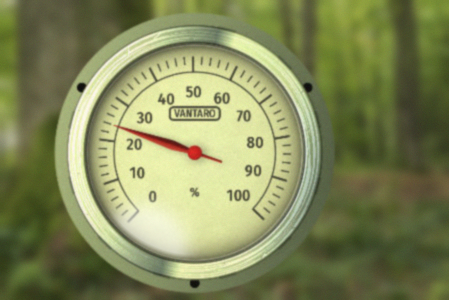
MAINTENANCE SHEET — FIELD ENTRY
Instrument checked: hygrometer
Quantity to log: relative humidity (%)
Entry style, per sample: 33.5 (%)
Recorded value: 24 (%)
